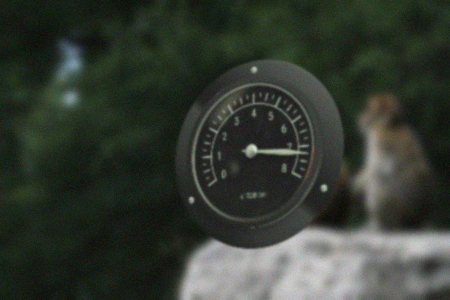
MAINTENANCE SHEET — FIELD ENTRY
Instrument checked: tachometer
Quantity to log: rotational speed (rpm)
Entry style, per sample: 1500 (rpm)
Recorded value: 7250 (rpm)
